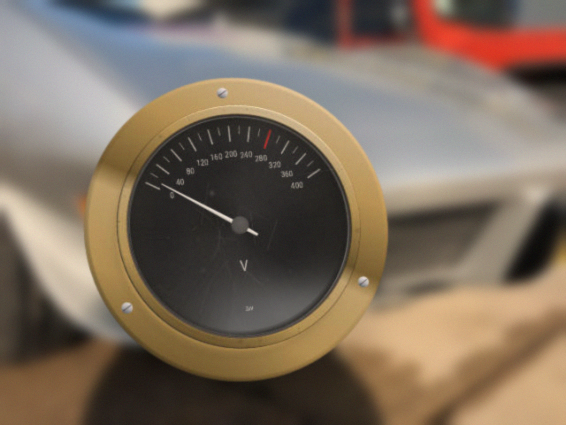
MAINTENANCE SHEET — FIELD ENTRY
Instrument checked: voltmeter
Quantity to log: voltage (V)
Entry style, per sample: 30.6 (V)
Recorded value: 10 (V)
